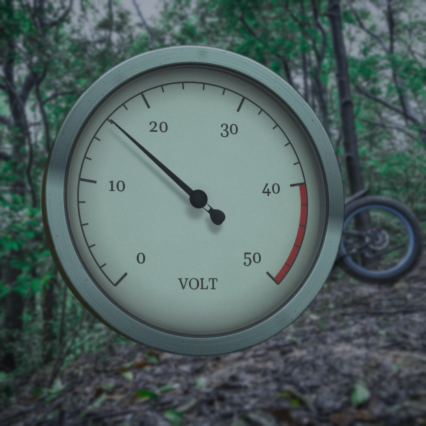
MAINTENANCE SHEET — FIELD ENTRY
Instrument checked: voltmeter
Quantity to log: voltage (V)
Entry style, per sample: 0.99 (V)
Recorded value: 16 (V)
